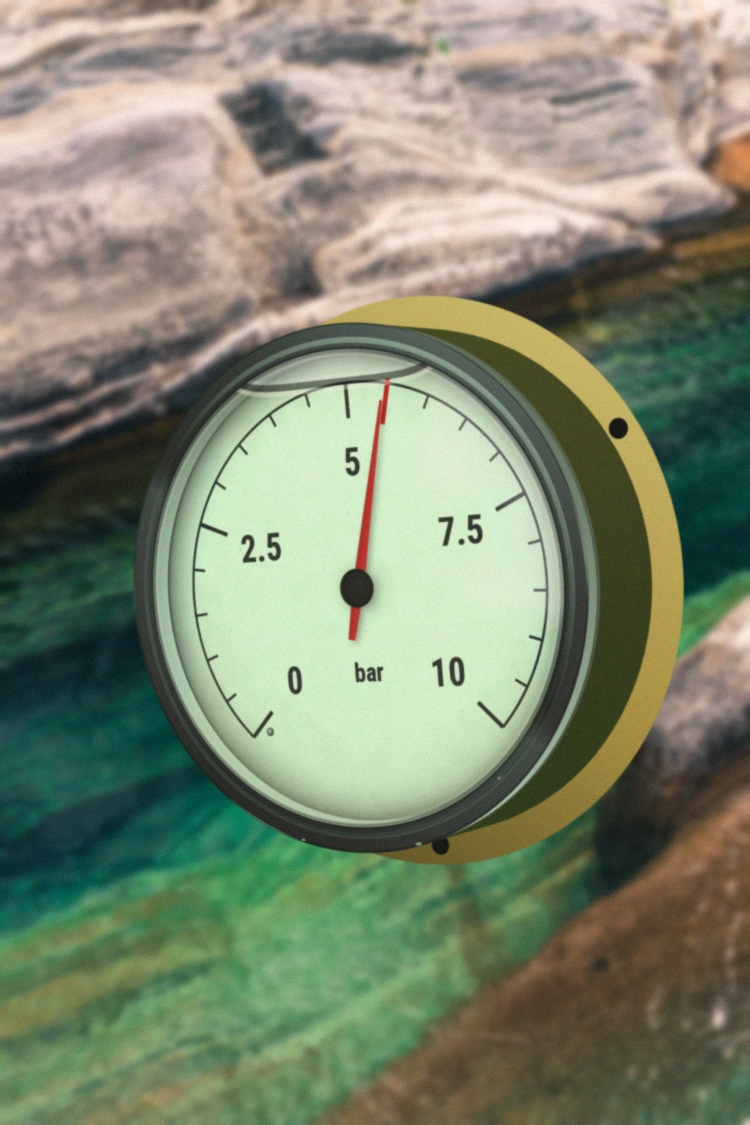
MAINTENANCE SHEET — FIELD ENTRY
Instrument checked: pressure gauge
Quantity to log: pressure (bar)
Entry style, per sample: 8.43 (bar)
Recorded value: 5.5 (bar)
